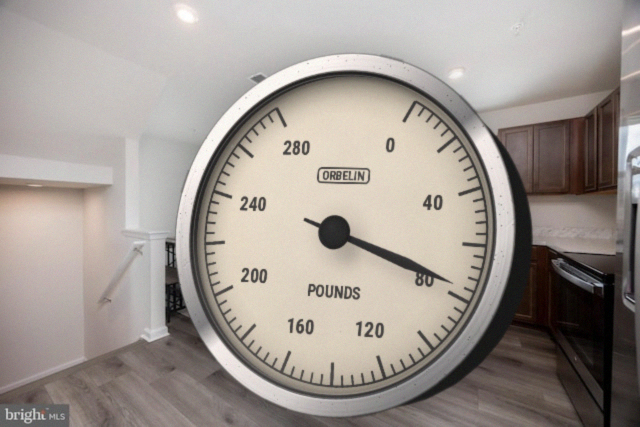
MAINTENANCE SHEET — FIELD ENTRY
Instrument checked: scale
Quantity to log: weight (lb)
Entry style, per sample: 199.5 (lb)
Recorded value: 76 (lb)
